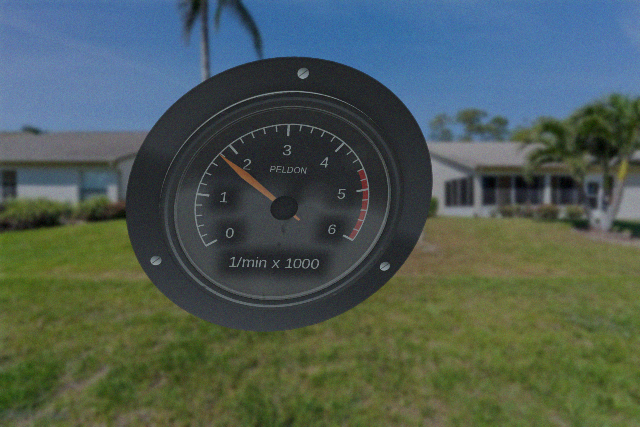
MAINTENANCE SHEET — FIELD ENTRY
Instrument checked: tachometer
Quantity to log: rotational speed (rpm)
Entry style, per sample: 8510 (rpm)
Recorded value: 1800 (rpm)
